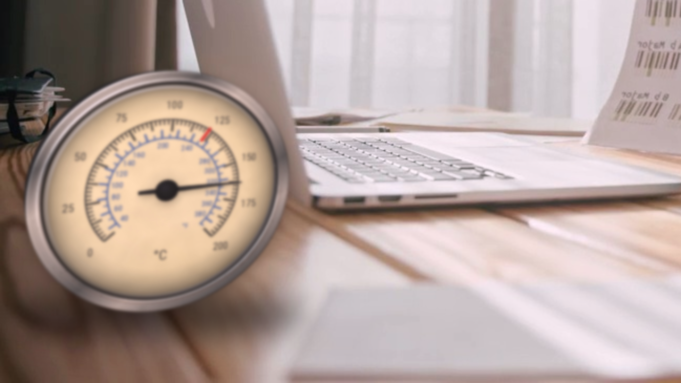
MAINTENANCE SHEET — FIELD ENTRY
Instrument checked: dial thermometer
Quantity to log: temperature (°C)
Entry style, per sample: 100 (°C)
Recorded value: 162.5 (°C)
